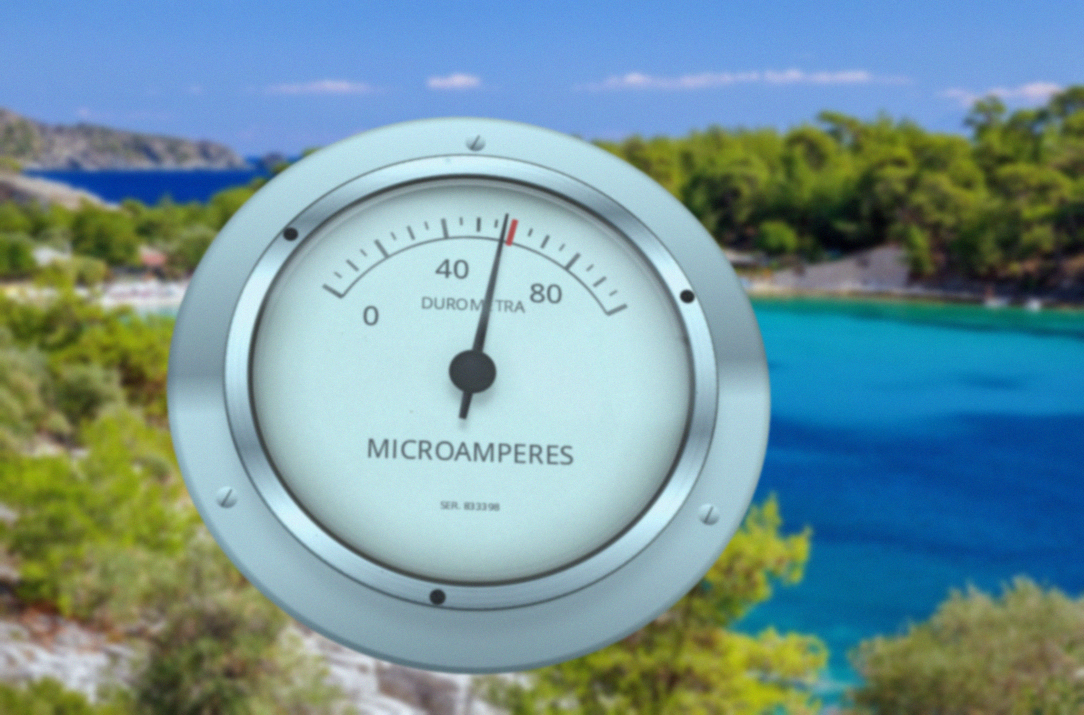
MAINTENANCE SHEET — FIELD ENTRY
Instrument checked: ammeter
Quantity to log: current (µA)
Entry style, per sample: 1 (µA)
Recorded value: 57.5 (µA)
